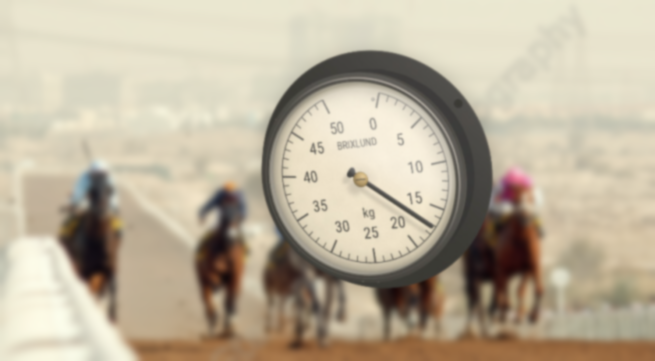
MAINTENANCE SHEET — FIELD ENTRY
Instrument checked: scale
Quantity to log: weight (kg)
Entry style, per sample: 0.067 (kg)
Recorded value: 17 (kg)
